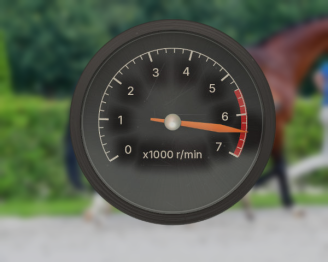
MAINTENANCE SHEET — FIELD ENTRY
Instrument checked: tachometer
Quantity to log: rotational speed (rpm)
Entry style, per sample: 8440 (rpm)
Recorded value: 6400 (rpm)
